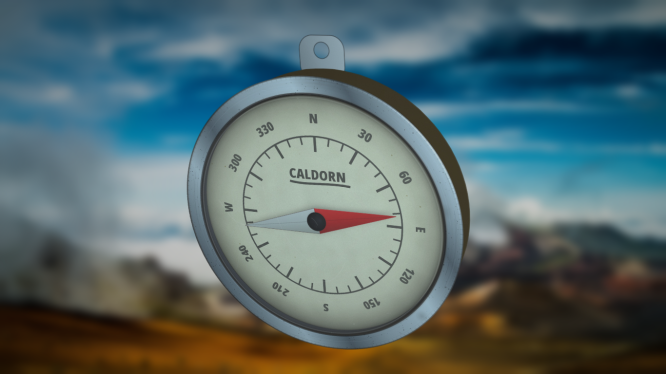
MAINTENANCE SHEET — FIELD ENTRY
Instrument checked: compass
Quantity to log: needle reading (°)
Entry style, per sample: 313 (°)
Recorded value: 80 (°)
